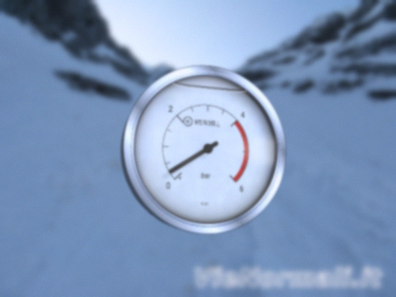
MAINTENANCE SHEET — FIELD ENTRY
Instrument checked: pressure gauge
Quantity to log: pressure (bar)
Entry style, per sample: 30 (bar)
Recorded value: 0.25 (bar)
